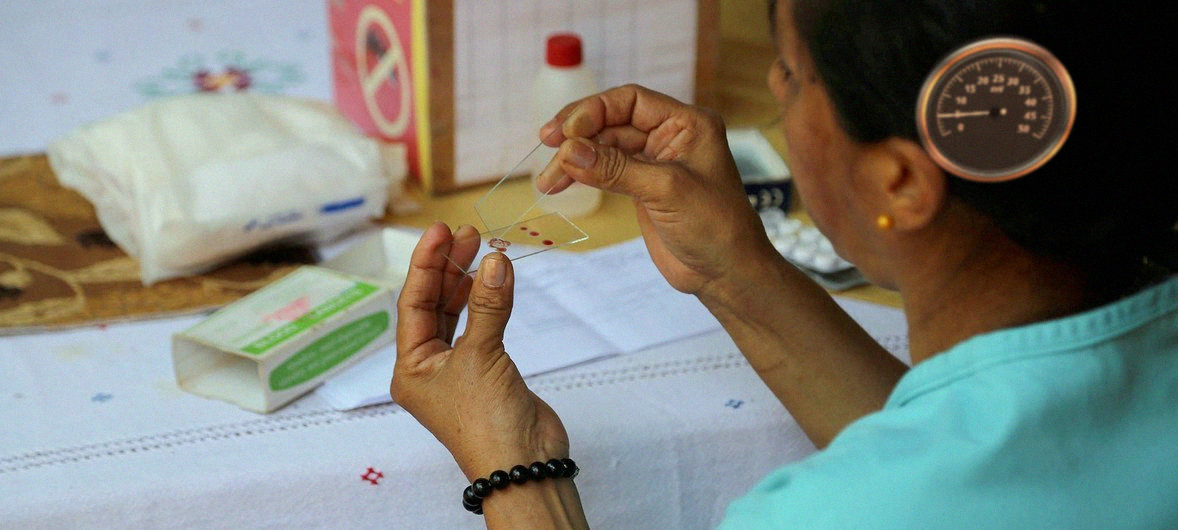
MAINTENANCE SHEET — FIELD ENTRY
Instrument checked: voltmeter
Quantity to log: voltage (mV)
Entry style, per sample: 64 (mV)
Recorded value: 5 (mV)
